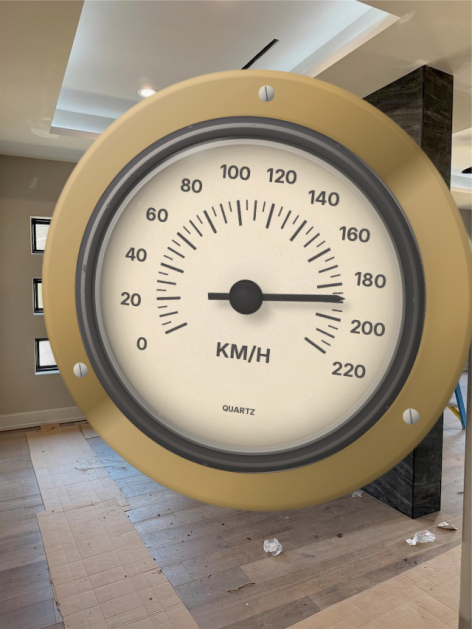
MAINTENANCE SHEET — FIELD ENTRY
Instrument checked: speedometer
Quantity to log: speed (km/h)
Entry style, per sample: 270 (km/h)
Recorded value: 187.5 (km/h)
